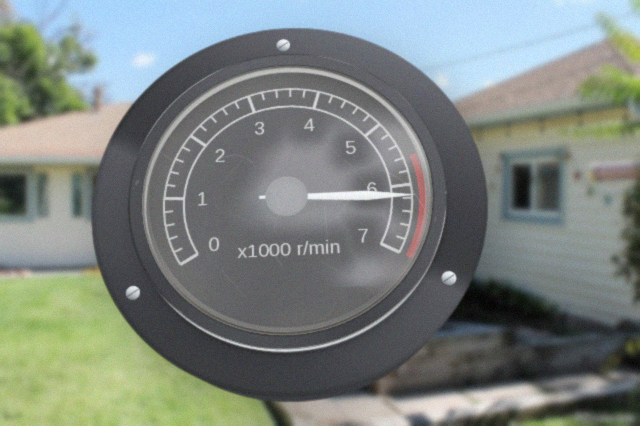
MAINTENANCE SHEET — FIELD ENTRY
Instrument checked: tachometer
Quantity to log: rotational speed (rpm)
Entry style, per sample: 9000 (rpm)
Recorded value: 6200 (rpm)
